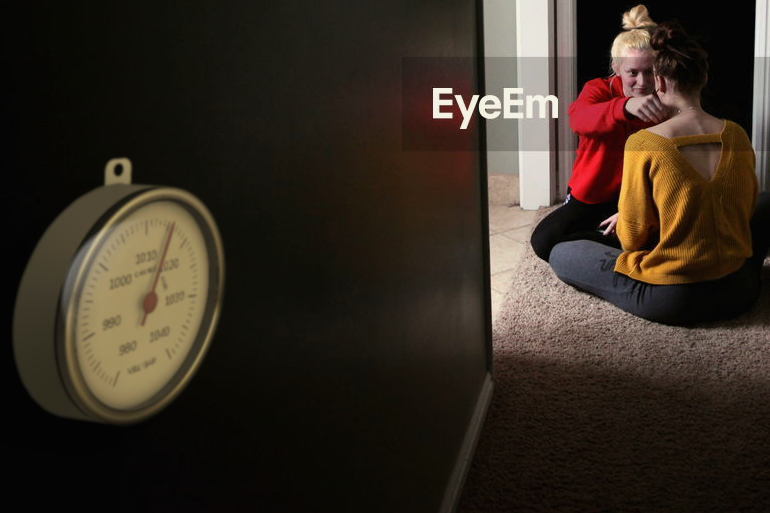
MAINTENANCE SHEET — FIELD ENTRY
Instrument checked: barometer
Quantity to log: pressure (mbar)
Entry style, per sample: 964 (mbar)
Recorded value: 1015 (mbar)
